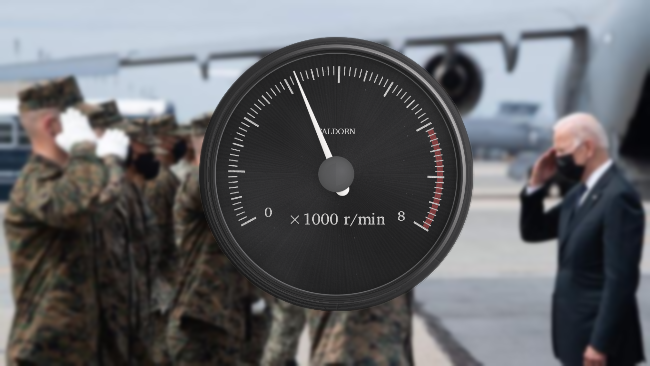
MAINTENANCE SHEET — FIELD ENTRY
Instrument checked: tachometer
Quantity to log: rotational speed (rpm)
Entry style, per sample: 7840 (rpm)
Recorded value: 3200 (rpm)
